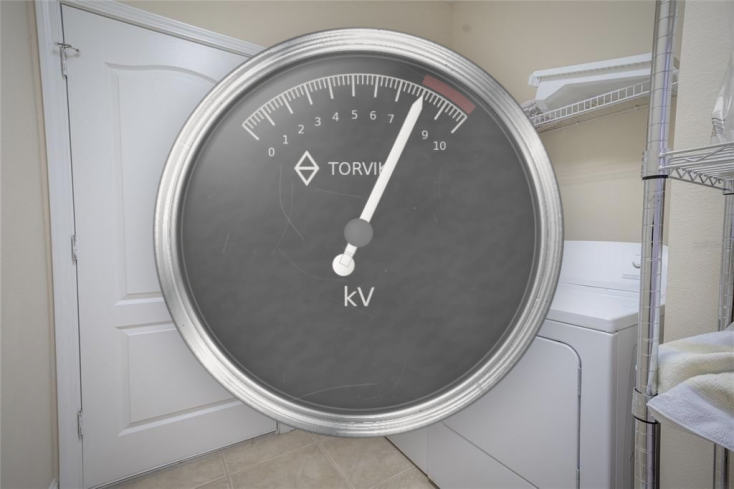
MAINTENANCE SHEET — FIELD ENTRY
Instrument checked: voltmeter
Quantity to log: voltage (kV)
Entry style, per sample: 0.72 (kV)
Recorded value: 8 (kV)
